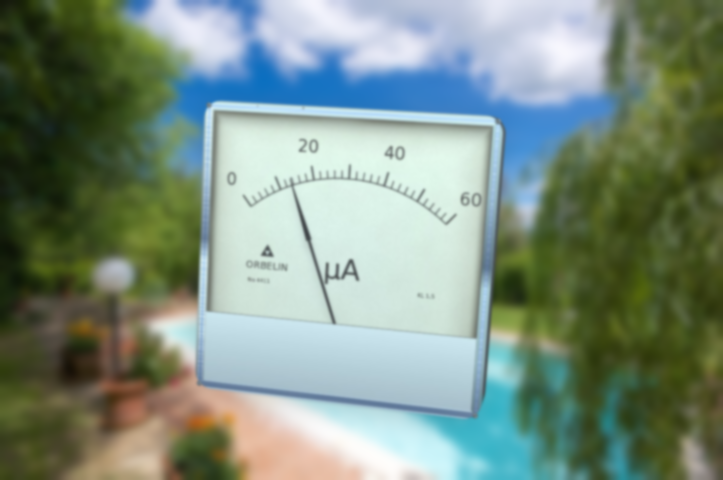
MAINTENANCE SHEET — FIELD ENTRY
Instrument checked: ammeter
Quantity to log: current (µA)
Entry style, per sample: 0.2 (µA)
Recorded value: 14 (µA)
